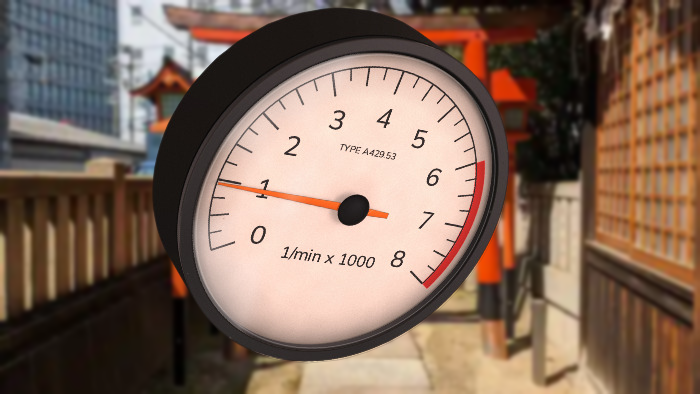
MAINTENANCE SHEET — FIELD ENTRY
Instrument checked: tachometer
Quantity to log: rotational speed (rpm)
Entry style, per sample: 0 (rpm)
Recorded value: 1000 (rpm)
